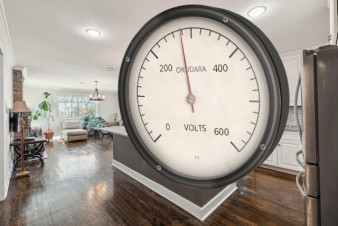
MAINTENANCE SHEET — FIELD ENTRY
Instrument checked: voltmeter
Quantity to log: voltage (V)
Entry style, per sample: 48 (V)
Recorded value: 280 (V)
